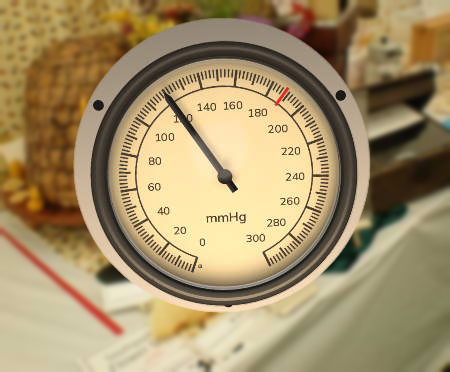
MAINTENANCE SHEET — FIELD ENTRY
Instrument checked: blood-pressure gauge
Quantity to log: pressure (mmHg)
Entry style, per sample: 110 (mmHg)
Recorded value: 120 (mmHg)
